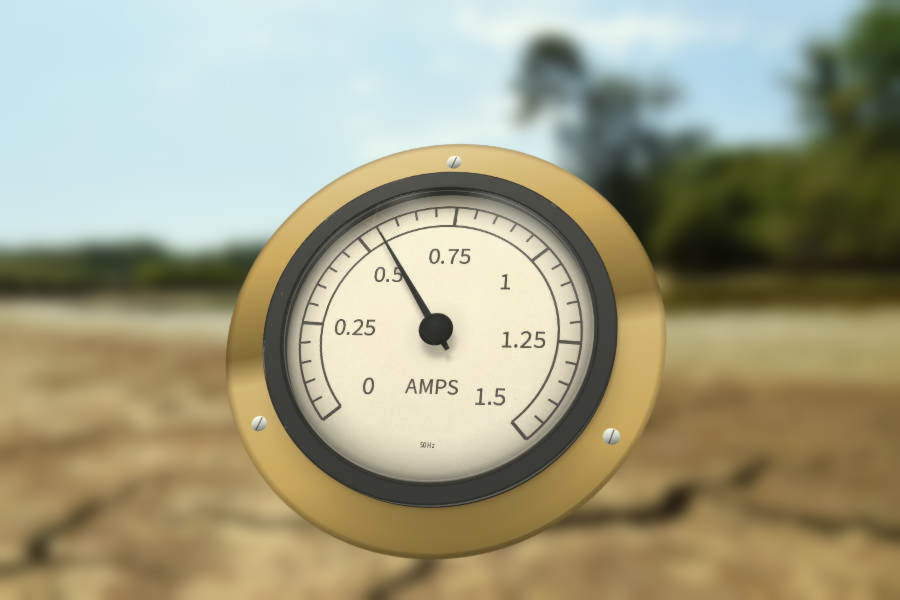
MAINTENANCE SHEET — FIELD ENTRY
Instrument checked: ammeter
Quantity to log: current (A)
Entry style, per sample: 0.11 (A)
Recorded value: 0.55 (A)
